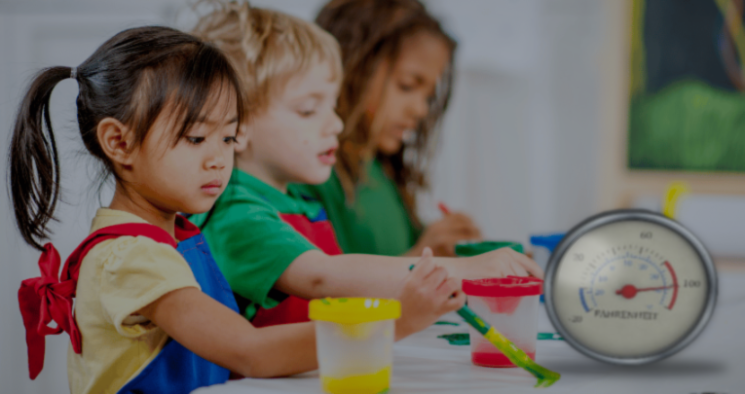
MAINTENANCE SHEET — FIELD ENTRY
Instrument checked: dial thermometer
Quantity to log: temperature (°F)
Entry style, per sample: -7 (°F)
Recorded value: 100 (°F)
